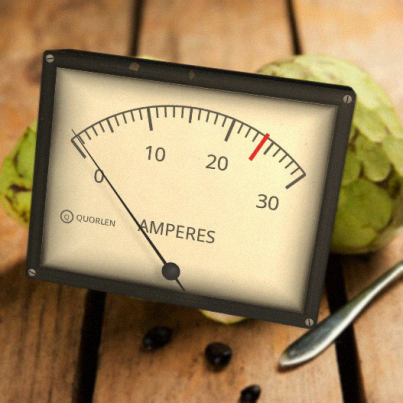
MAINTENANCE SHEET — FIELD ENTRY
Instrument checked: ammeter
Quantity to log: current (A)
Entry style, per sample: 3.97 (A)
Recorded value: 1 (A)
